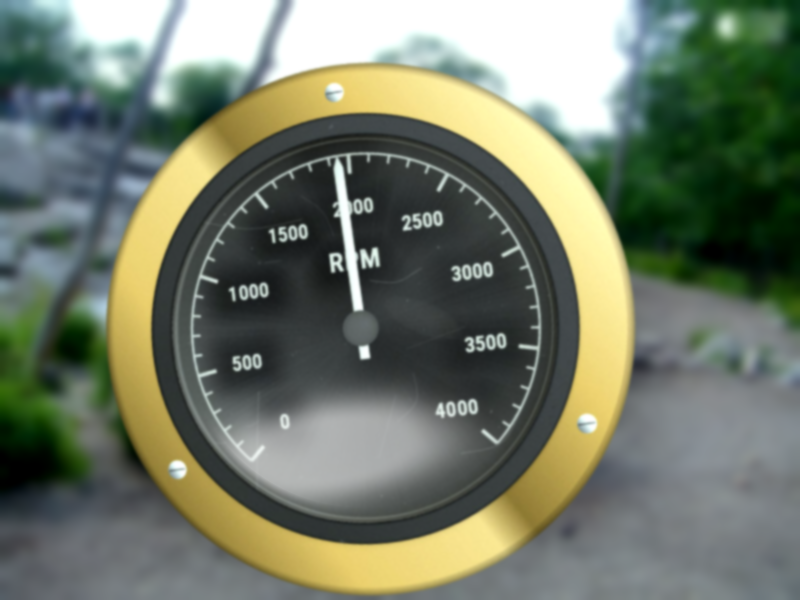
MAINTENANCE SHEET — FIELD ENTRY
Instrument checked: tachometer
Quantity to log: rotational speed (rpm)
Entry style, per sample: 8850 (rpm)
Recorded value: 1950 (rpm)
